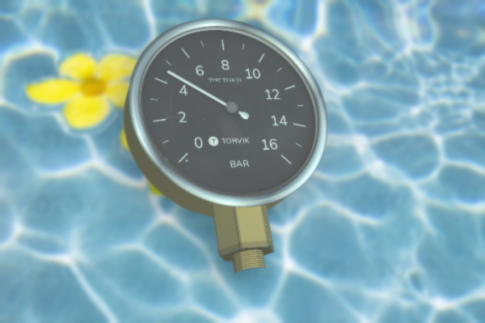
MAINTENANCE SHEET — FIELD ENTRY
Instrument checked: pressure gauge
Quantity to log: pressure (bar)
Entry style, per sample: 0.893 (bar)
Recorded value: 4.5 (bar)
